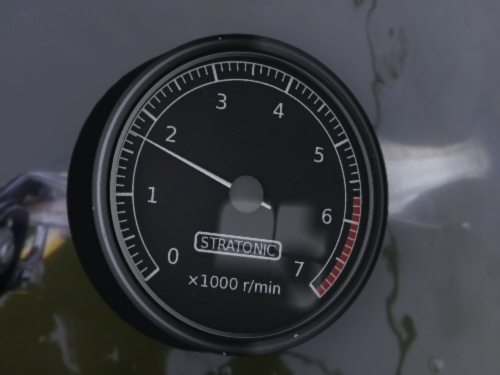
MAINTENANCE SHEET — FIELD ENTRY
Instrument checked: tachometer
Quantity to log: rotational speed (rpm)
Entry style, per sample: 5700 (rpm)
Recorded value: 1700 (rpm)
